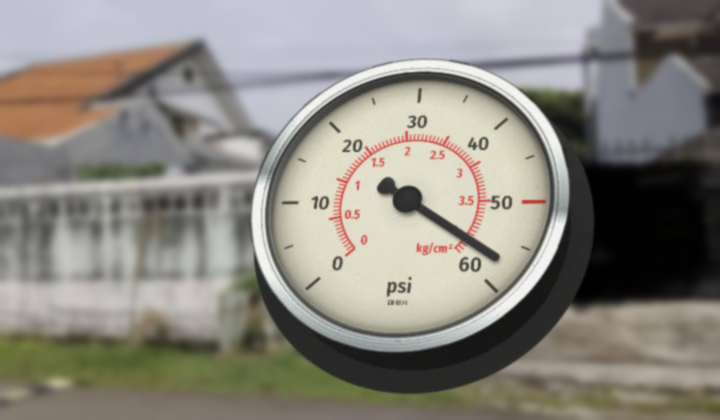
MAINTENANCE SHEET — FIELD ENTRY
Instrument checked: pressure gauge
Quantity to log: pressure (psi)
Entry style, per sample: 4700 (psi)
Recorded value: 57.5 (psi)
